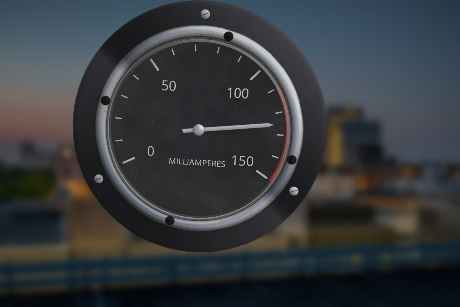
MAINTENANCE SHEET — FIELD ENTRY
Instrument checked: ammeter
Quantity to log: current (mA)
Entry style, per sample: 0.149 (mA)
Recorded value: 125 (mA)
